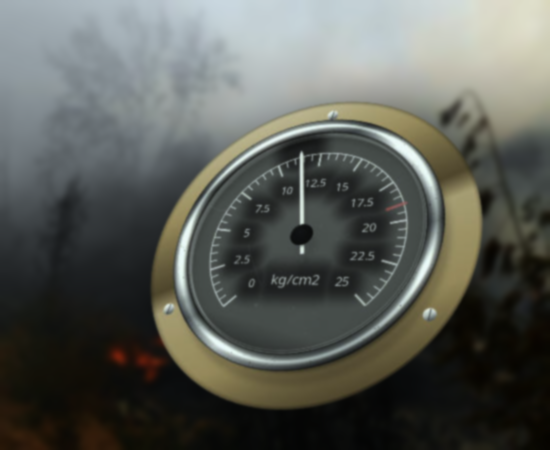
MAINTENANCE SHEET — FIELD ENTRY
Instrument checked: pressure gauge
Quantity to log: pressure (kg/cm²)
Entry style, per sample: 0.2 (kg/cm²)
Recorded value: 11.5 (kg/cm²)
